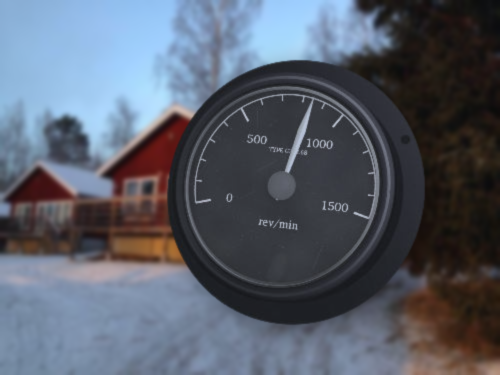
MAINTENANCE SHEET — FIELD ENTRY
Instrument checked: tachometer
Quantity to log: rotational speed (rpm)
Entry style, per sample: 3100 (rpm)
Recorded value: 850 (rpm)
